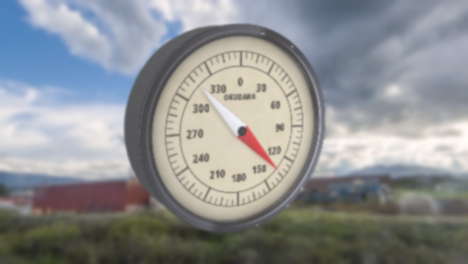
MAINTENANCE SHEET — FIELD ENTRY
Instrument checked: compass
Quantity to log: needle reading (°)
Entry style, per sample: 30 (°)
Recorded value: 135 (°)
